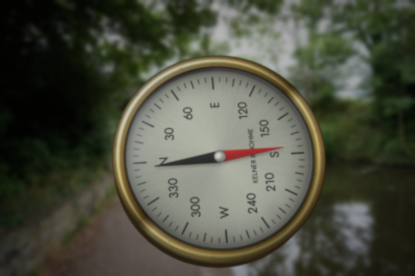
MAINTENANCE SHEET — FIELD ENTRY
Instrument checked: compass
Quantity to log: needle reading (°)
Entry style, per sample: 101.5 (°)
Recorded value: 175 (°)
